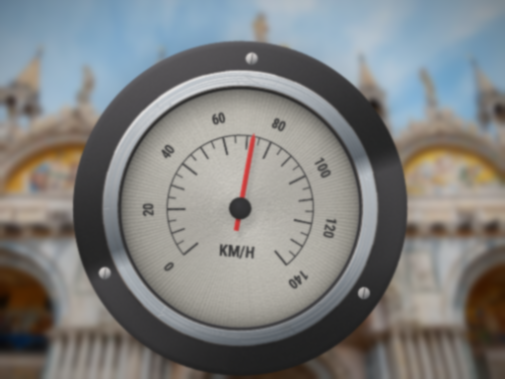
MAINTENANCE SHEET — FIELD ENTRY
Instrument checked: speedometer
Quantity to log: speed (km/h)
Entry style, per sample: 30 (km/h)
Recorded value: 72.5 (km/h)
